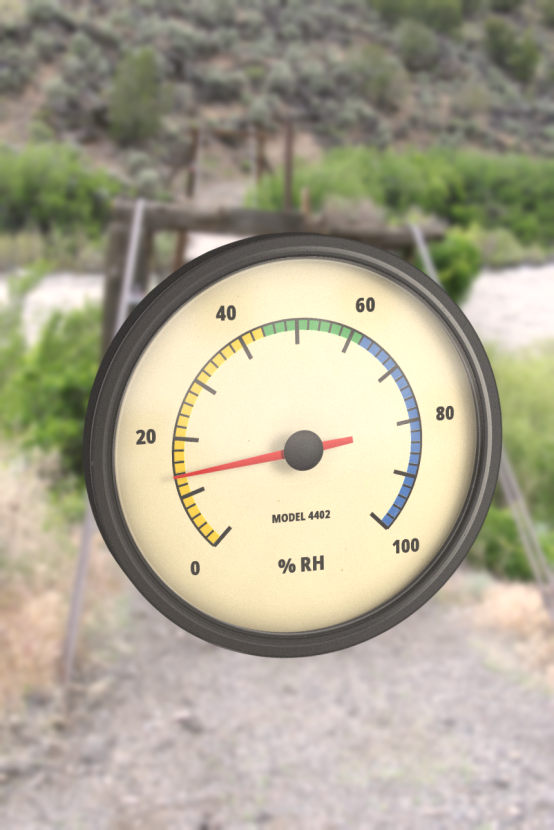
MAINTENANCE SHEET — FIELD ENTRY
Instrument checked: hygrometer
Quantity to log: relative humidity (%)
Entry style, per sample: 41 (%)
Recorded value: 14 (%)
